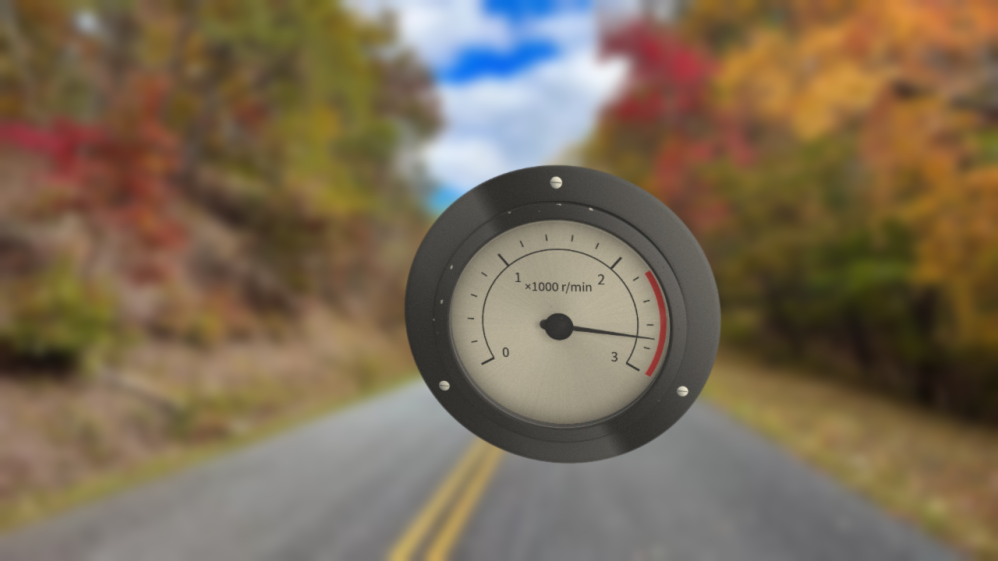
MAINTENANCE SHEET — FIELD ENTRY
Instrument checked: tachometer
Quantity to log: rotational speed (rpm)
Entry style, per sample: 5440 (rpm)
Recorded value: 2700 (rpm)
